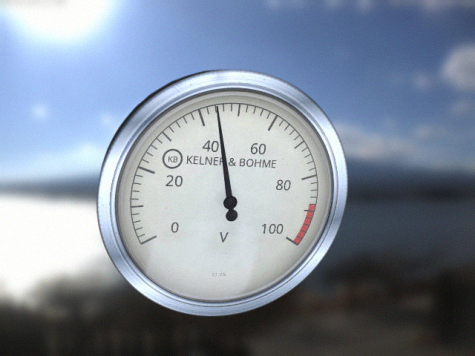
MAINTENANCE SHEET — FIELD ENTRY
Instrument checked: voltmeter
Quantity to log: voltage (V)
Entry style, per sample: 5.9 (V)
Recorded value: 44 (V)
